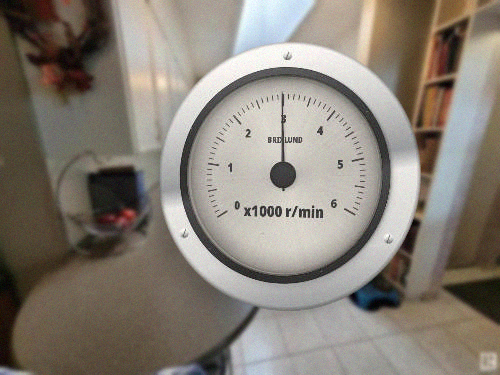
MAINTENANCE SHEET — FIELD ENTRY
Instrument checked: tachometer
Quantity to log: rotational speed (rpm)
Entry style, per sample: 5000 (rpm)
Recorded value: 3000 (rpm)
